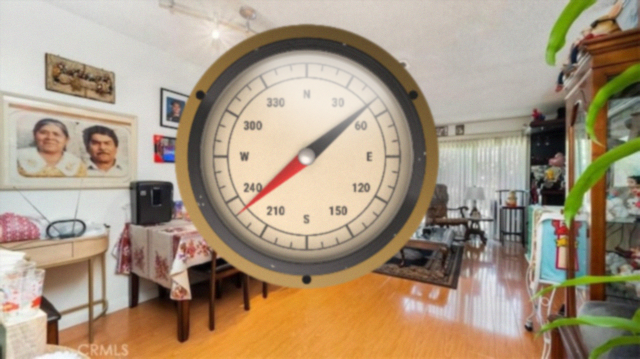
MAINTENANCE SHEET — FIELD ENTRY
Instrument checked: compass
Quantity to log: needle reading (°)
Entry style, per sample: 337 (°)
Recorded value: 230 (°)
